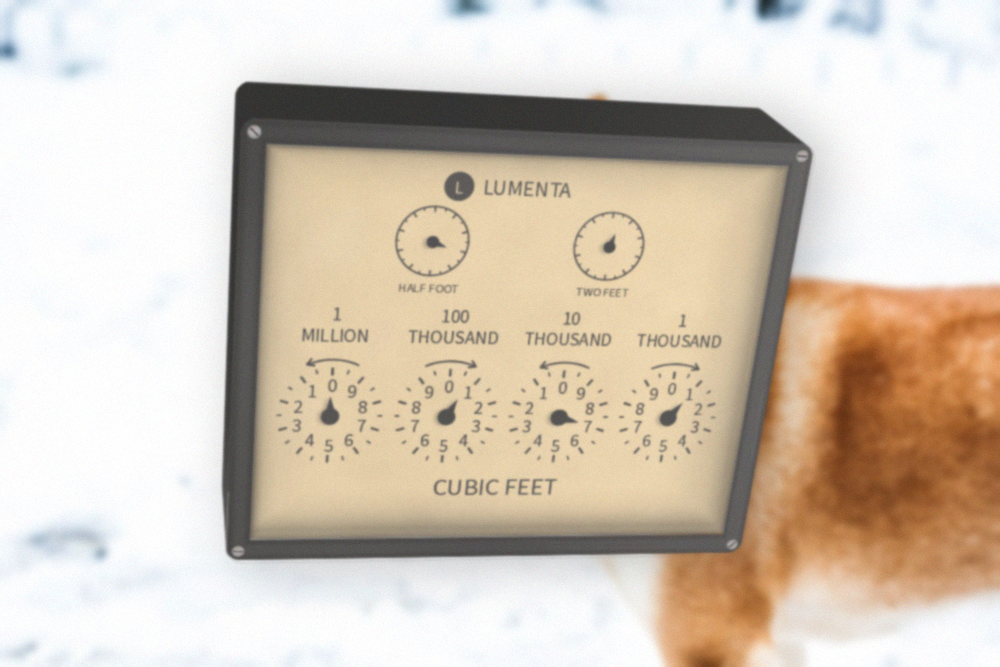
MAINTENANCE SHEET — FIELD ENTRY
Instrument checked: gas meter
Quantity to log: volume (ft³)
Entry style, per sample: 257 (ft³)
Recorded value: 7100 (ft³)
